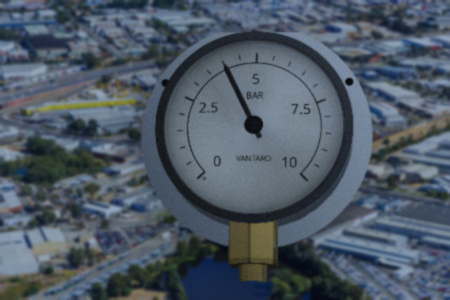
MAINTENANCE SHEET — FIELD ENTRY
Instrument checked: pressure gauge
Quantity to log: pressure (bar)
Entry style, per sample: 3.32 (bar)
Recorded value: 4 (bar)
